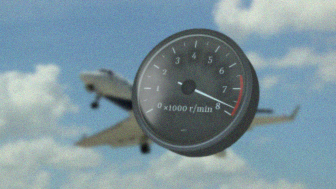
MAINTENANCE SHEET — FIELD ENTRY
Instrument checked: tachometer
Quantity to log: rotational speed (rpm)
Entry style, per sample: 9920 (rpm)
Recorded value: 7750 (rpm)
